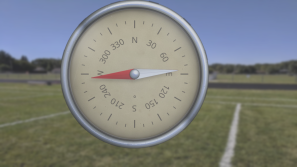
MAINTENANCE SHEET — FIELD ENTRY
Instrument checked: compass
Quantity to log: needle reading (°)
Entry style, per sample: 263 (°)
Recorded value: 265 (°)
